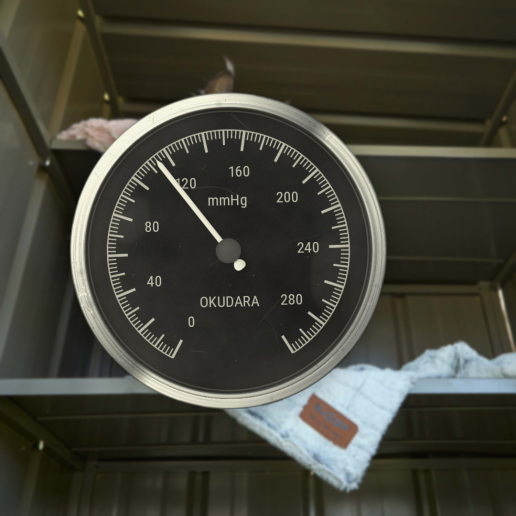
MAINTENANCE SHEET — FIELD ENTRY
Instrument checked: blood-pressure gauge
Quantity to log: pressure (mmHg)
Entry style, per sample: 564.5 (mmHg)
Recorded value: 114 (mmHg)
